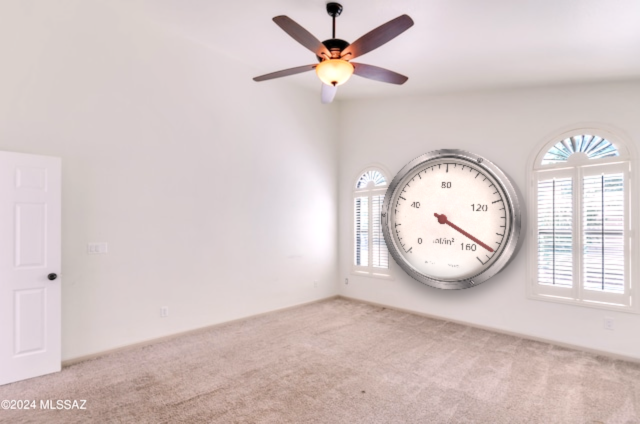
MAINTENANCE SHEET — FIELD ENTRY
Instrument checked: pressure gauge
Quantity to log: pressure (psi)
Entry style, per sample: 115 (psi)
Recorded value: 150 (psi)
